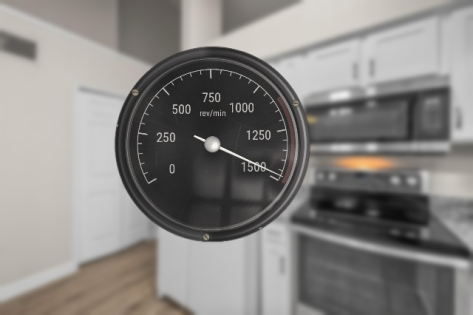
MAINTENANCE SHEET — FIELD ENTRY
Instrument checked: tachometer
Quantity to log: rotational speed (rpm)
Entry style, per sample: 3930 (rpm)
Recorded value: 1475 (rpm)
